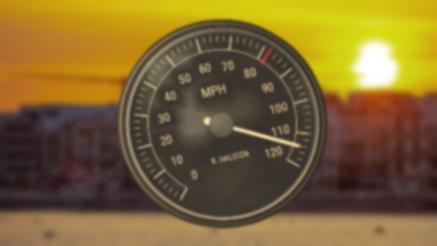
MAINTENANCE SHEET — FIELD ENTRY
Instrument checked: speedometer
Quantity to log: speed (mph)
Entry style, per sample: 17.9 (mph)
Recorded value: 114 (mph)
